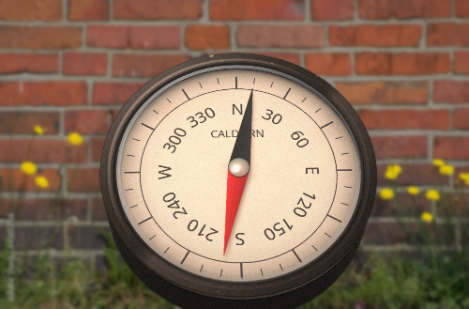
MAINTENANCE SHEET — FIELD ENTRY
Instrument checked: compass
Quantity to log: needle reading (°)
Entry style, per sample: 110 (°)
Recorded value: 190 (°)
